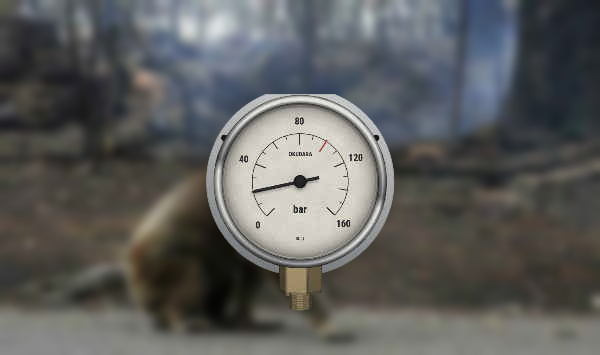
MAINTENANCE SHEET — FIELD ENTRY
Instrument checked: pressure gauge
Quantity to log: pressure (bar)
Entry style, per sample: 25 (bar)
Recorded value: 20 (bar)
